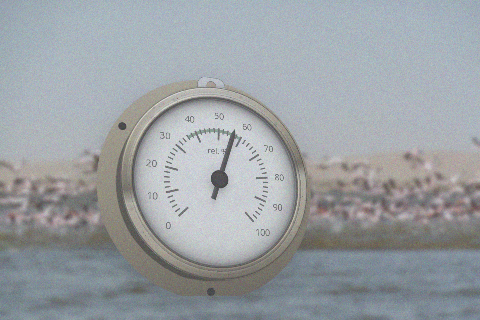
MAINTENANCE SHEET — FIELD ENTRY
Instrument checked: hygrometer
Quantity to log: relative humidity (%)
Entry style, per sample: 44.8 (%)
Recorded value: 56 (%)
